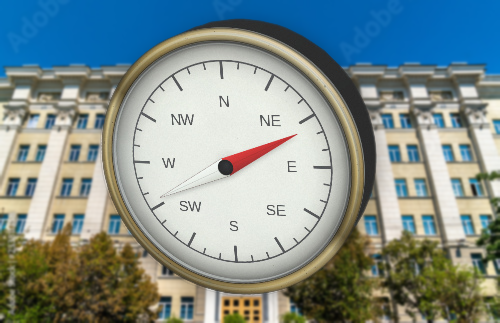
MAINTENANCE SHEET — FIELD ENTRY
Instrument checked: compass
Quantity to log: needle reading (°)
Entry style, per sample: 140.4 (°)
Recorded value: 65 (°)
